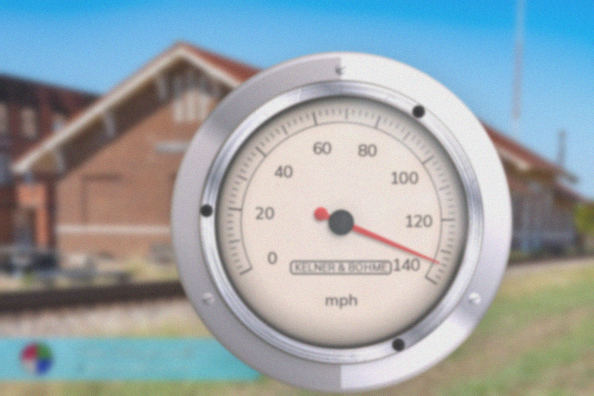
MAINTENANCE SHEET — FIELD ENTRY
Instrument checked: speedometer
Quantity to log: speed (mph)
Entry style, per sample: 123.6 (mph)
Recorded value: 134 (mph)
